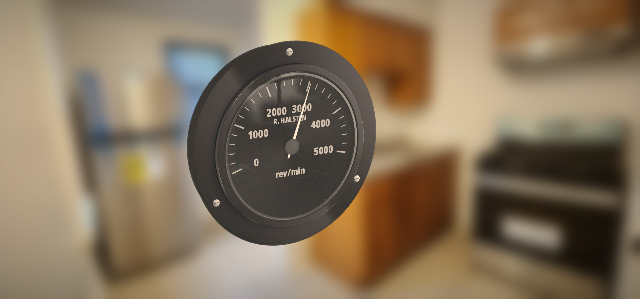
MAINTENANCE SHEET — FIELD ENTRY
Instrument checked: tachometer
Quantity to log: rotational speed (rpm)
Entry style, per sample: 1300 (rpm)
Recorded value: 3000 (rpm)
